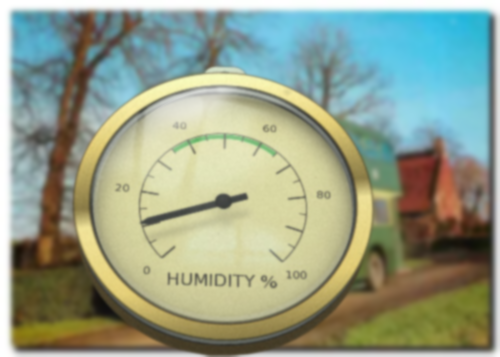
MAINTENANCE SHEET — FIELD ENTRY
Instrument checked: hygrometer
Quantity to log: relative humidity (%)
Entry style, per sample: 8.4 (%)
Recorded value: 10 (%)
